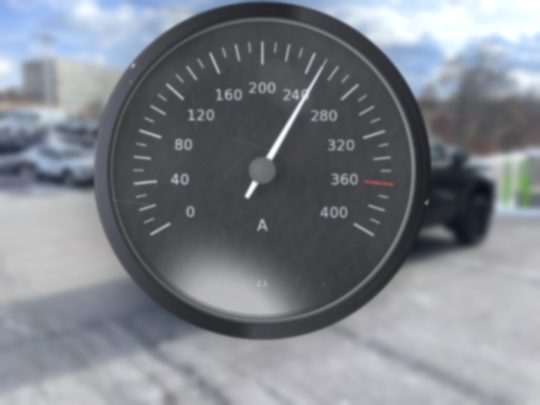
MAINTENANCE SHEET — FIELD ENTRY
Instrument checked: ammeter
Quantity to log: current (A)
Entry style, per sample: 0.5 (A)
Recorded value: 250 (A)
